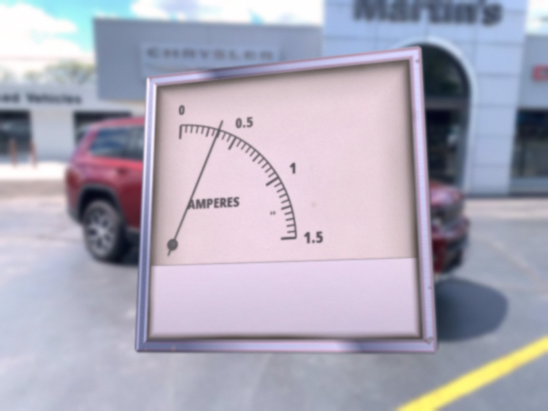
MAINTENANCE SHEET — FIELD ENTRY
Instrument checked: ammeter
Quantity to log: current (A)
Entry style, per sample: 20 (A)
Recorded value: 0.35 (A)
